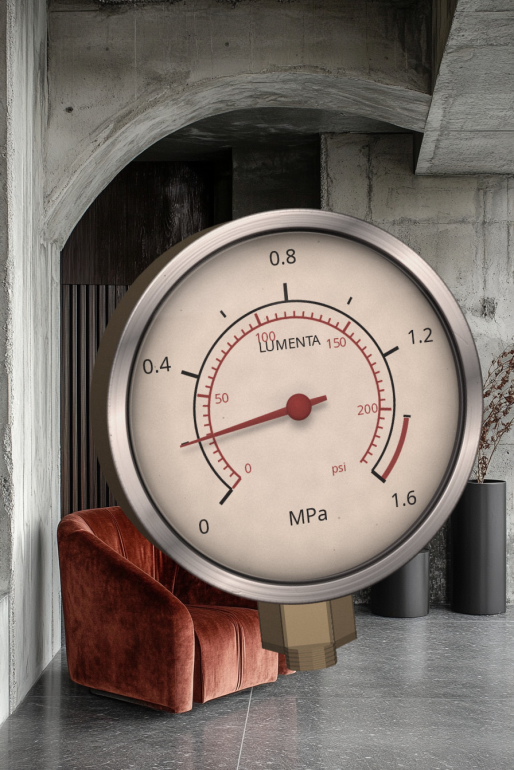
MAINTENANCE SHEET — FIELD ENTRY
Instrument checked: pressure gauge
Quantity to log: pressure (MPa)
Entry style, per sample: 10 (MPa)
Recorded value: 0.2 (MPa)
